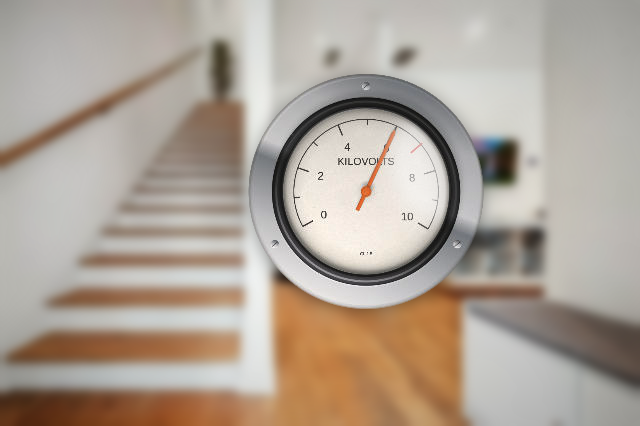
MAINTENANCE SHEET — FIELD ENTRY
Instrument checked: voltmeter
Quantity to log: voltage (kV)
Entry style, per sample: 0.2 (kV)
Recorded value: 6 (kV)
